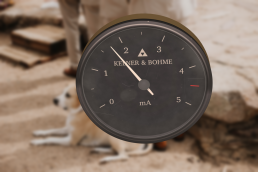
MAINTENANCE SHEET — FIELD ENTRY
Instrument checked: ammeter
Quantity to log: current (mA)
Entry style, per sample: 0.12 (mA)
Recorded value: 1.75 (mA)
